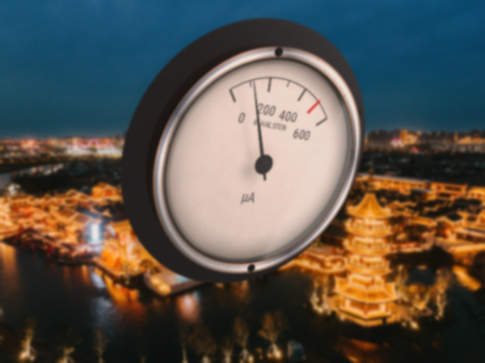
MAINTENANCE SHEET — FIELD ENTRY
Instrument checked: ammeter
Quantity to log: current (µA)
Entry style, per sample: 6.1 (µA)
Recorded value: 100 (µA)
